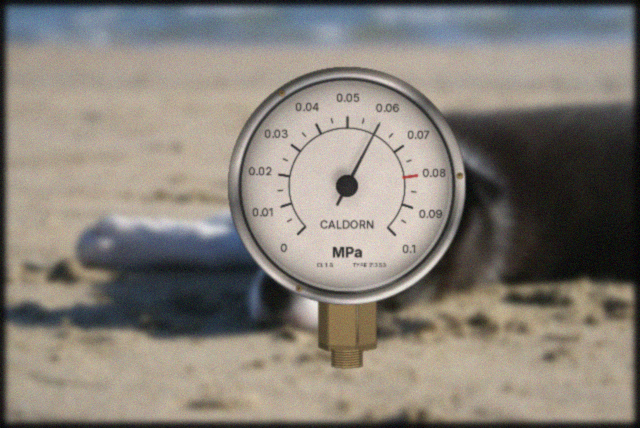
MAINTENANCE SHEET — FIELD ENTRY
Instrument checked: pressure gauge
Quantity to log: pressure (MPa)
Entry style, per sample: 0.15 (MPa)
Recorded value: 0.06 (MPa)
